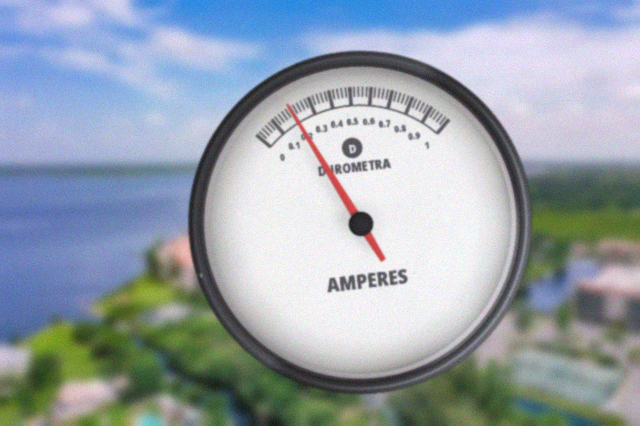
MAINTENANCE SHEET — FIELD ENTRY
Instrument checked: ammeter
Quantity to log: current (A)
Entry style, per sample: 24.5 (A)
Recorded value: 0.2 (A)
